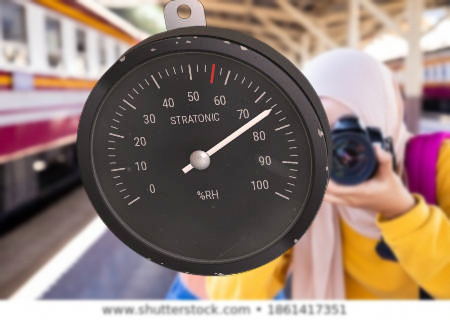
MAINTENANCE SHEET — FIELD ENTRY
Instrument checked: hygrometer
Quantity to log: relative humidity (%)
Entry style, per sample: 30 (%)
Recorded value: 74 (%)
